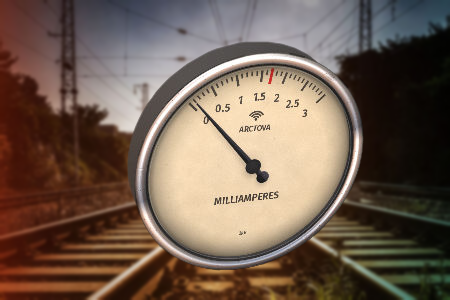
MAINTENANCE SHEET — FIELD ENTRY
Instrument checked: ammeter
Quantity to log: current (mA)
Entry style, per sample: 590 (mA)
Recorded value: 0.1 (mA)
